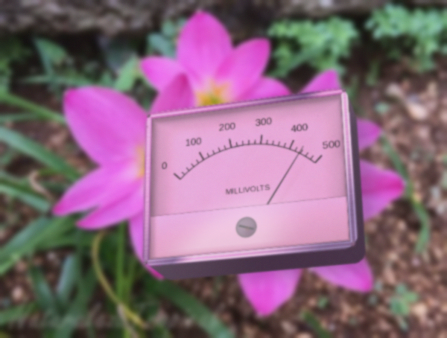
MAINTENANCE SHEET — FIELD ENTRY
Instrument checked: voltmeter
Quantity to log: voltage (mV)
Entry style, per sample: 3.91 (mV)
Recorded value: 440 (mV)
